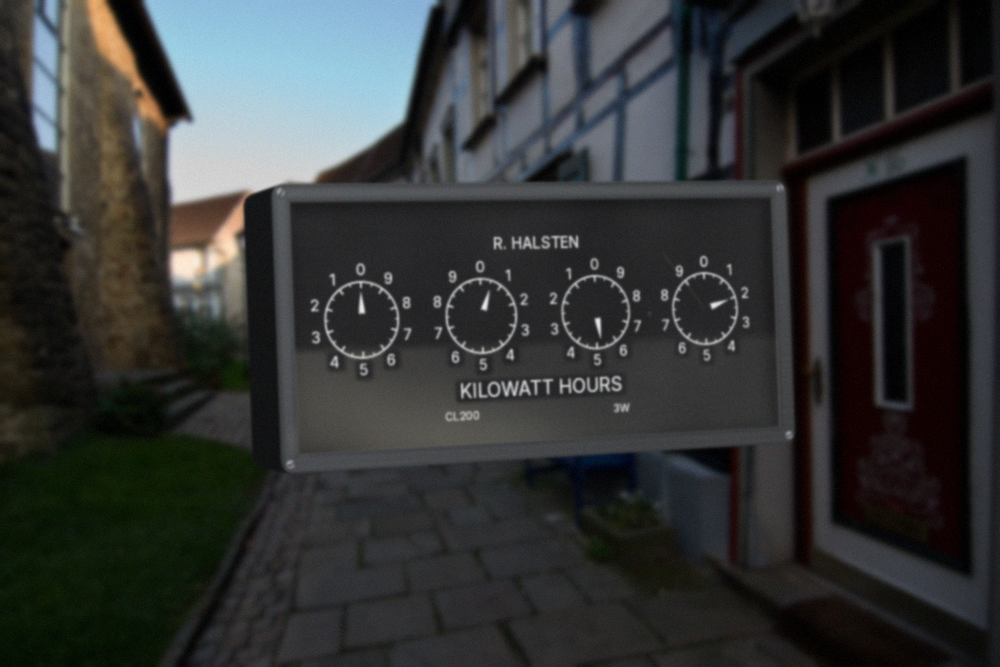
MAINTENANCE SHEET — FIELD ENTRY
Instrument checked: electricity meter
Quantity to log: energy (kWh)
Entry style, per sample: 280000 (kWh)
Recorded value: 52 (kWh)
